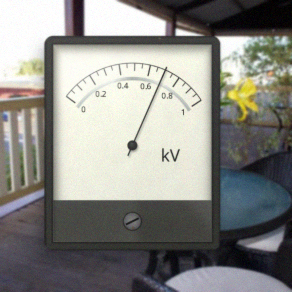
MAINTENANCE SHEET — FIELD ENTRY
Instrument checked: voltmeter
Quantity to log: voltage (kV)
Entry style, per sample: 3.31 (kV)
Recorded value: 0.7 (kV)
